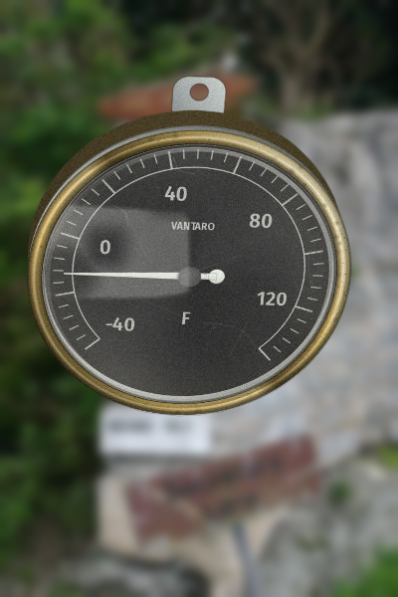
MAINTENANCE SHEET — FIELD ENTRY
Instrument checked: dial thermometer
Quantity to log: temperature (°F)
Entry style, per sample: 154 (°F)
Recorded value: -12 (°F)
